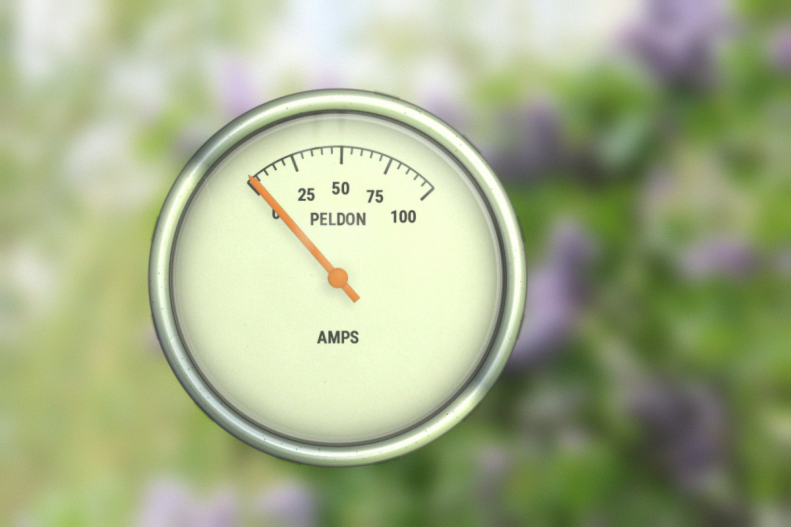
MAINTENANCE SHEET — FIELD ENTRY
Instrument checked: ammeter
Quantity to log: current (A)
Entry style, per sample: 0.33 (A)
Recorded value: 2.5 (A)
